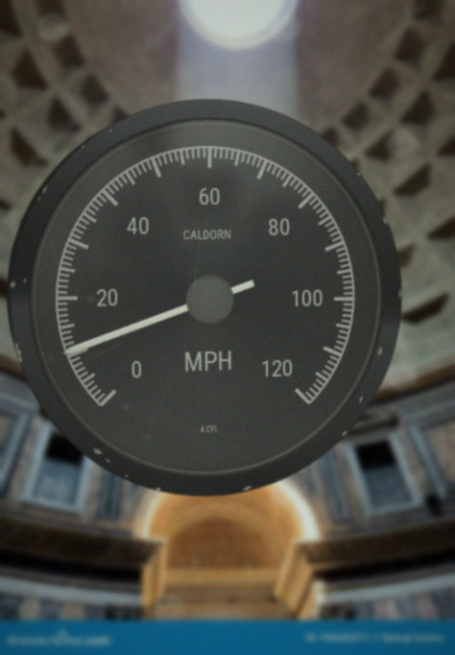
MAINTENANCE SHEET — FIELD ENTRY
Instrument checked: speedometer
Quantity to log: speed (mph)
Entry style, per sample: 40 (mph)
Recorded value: 11 (mph)
